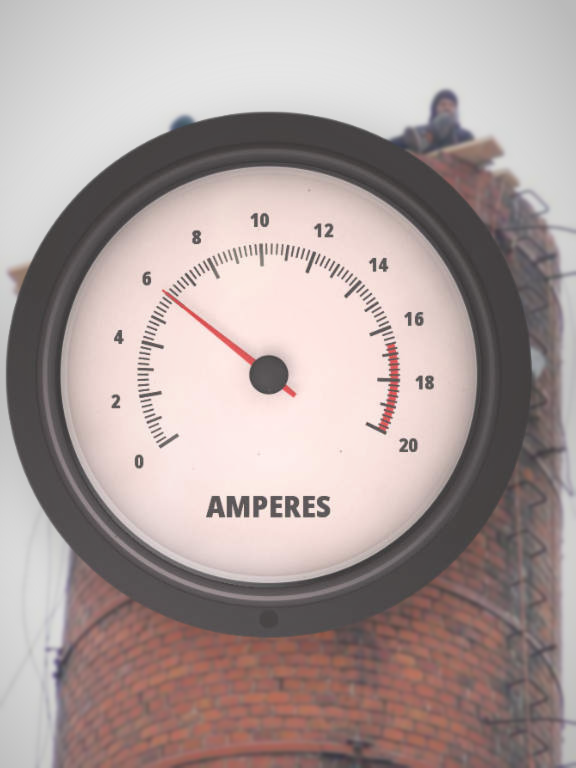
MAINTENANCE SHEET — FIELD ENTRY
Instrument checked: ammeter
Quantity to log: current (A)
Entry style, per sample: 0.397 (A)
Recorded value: 6 (A)
